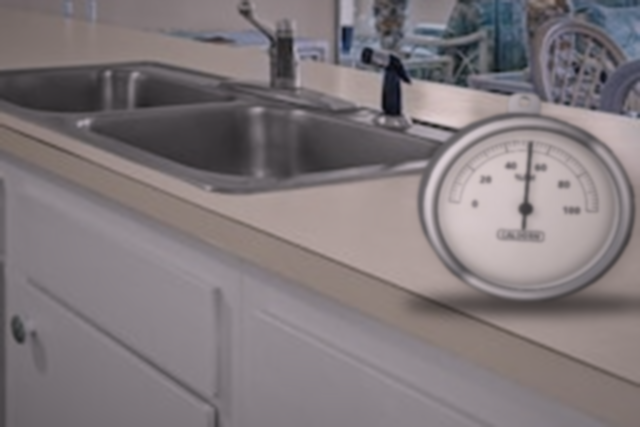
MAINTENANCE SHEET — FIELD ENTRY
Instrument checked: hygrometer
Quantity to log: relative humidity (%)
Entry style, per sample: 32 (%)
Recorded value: 50 (%)
